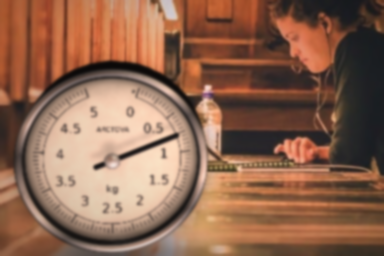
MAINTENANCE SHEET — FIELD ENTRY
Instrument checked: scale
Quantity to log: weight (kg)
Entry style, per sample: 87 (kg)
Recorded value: 0.75 (kg)
